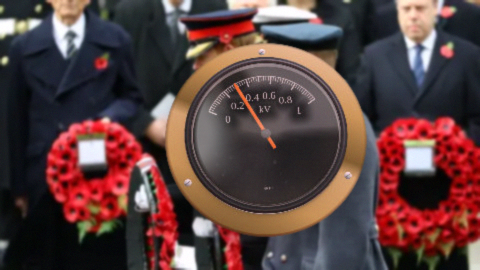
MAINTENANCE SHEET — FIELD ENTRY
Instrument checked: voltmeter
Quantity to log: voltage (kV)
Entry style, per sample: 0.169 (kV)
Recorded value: 0.3 (kV)
